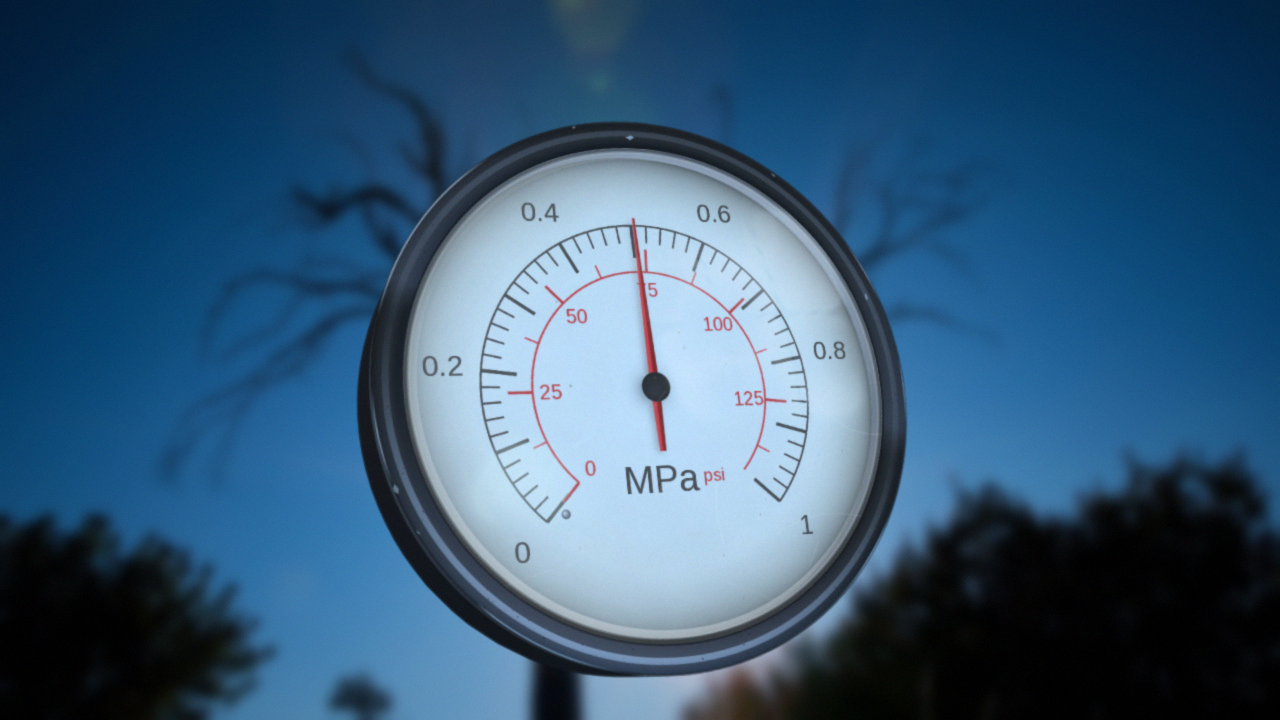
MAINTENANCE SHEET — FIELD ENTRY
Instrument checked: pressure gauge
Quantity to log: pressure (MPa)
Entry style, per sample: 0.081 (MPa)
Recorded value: 0.5 (MPa)
